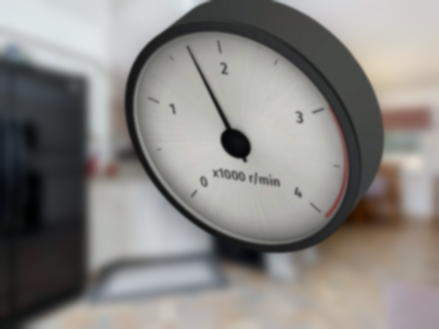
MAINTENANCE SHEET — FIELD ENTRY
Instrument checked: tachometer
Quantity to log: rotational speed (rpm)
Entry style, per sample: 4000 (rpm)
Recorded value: 1750 (rpm)
